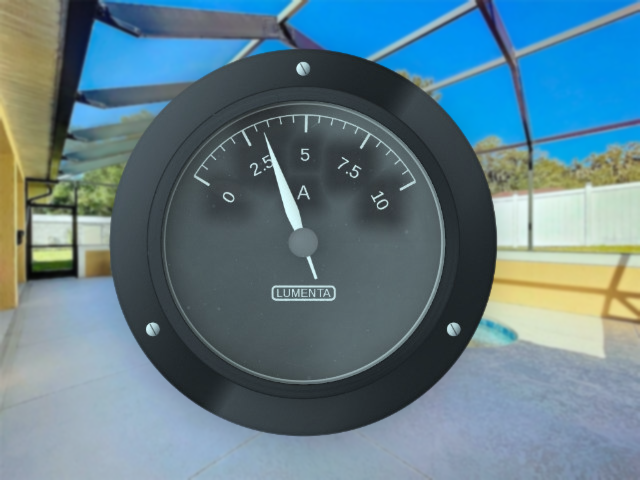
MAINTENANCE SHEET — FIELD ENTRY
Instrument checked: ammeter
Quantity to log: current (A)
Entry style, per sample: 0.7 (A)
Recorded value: 3.25 (A)
